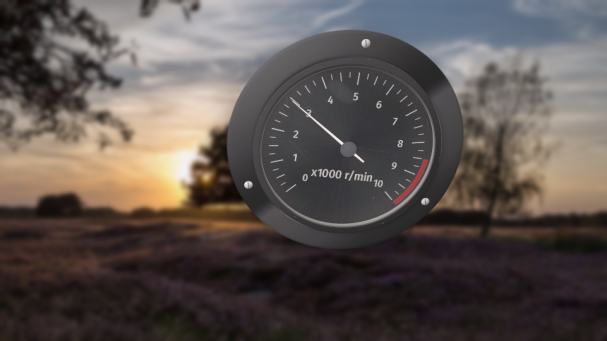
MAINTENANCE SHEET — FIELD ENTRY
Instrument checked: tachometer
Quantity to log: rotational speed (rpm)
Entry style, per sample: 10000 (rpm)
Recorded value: 3000 (rpm)
